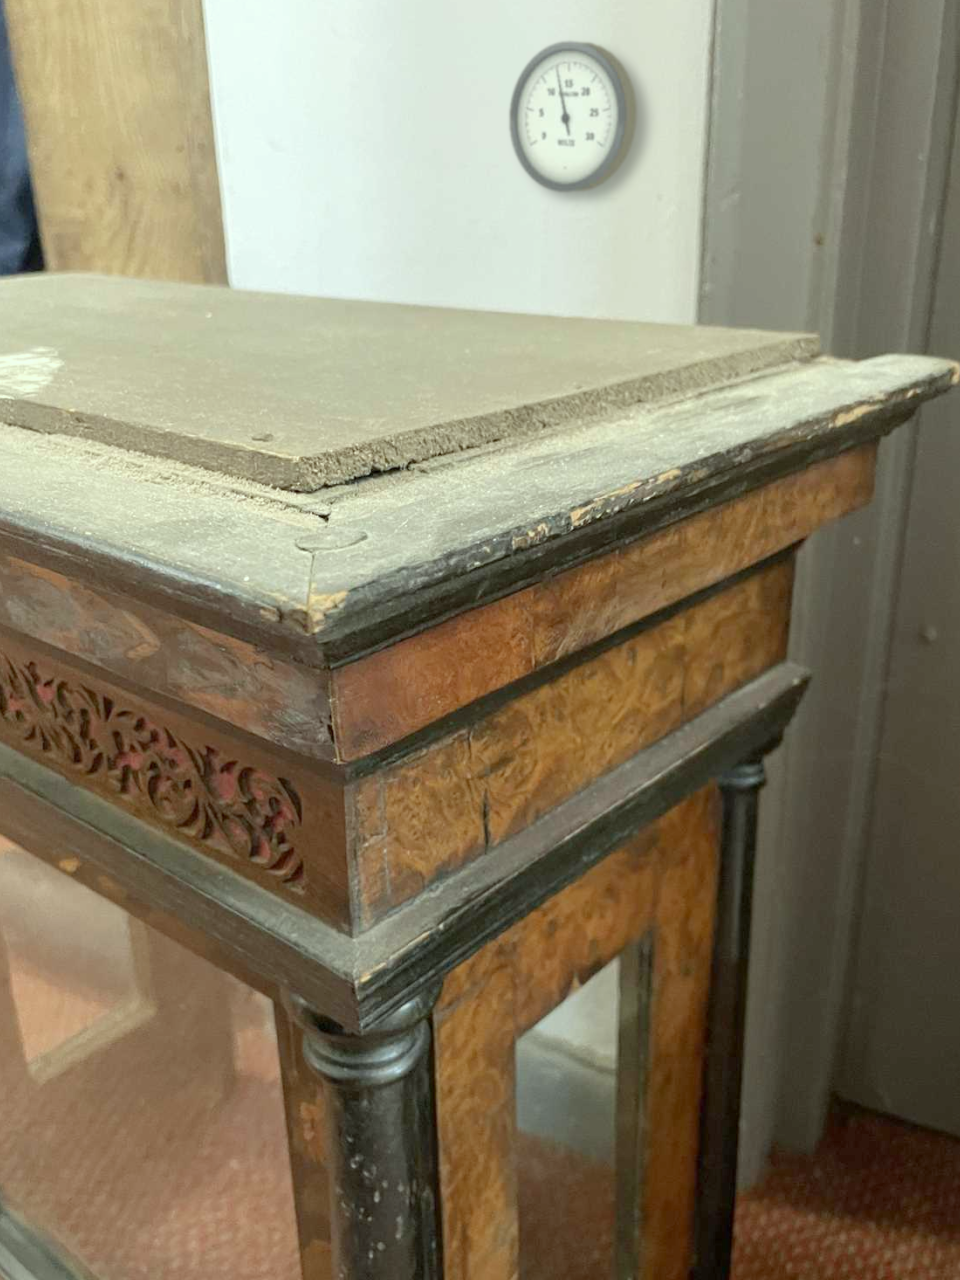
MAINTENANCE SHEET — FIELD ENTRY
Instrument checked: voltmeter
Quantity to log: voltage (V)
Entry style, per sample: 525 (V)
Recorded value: 13 (V)
